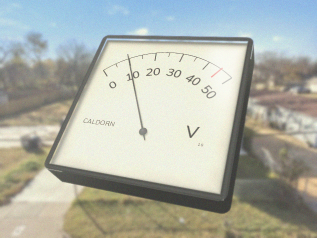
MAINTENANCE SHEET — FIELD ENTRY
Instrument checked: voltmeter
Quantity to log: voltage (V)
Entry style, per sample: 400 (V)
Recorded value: 10 (V)
